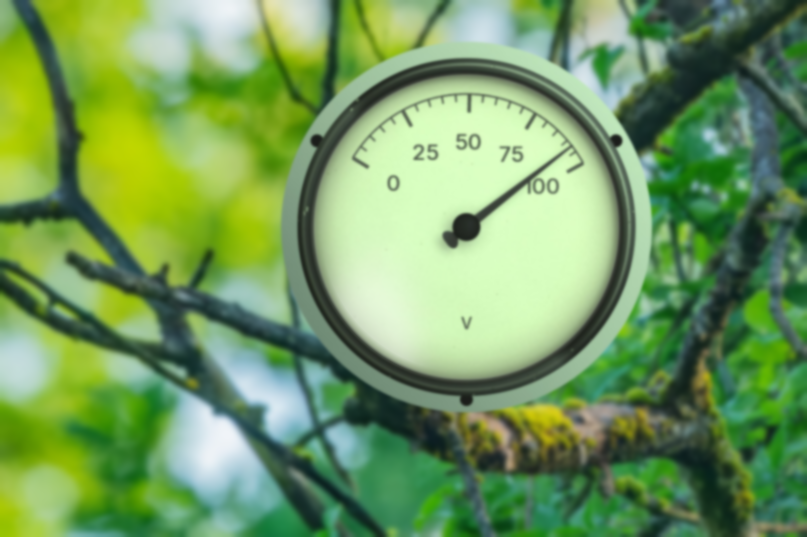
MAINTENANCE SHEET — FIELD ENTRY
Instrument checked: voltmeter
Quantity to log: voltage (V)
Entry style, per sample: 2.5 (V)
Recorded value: 92.5 (V)
